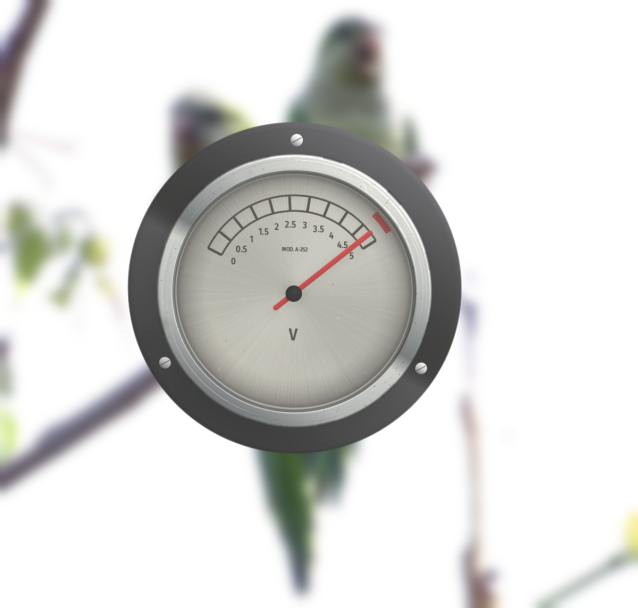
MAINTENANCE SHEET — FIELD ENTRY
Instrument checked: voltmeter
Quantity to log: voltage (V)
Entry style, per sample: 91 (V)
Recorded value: 4.75 (V)
